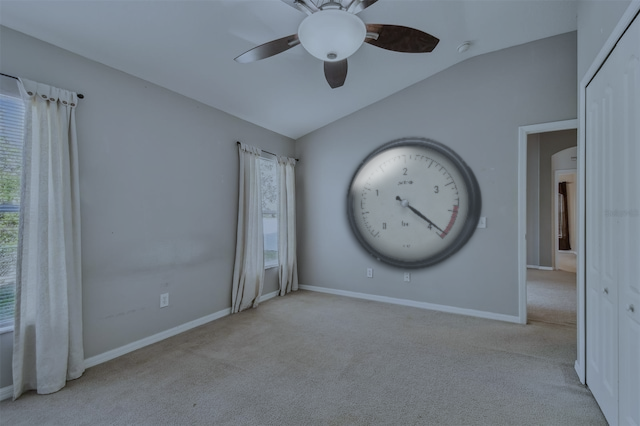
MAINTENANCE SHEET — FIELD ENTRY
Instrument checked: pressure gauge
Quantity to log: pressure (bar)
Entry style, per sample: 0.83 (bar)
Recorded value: 3.9 (bar)
